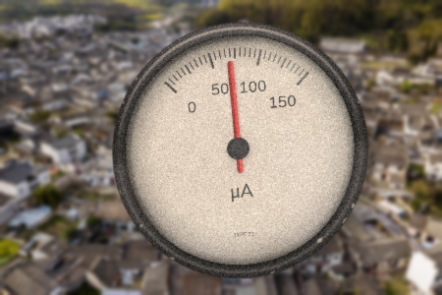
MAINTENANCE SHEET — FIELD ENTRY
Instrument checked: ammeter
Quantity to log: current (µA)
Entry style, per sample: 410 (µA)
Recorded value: 70 (µA)
